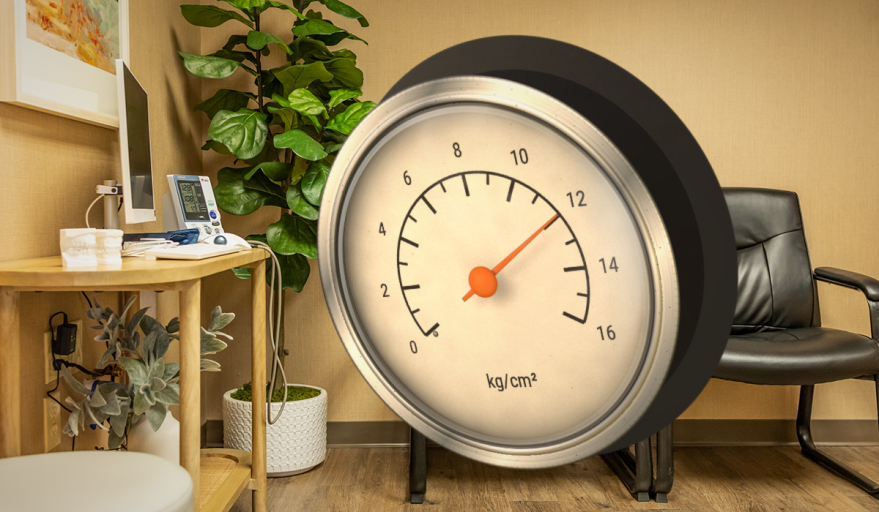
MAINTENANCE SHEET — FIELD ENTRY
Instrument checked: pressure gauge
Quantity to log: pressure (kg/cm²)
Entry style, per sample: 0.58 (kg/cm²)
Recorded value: 12 (kg/cm²)
